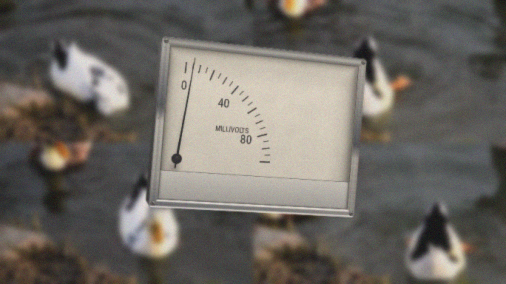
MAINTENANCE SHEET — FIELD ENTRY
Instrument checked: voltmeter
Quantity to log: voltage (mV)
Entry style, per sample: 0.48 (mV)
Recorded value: 5 (mV)
